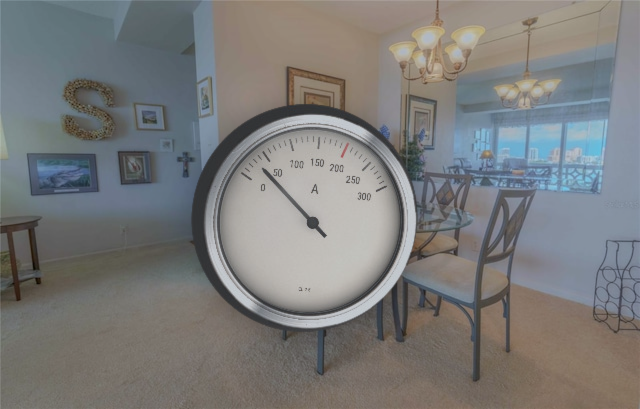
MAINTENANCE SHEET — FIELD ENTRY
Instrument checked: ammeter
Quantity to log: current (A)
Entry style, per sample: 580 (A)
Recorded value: 30 (A)
